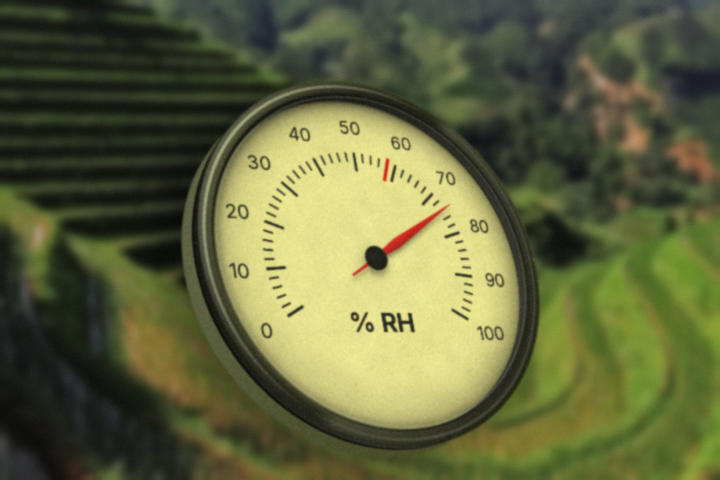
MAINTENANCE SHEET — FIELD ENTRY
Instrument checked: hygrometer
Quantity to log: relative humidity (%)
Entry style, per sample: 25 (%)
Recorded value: 74 (%)
